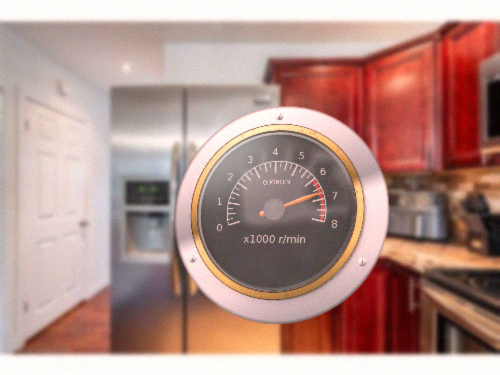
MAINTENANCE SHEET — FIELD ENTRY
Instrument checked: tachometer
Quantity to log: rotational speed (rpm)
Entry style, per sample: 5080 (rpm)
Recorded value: 6750 (rpm)
